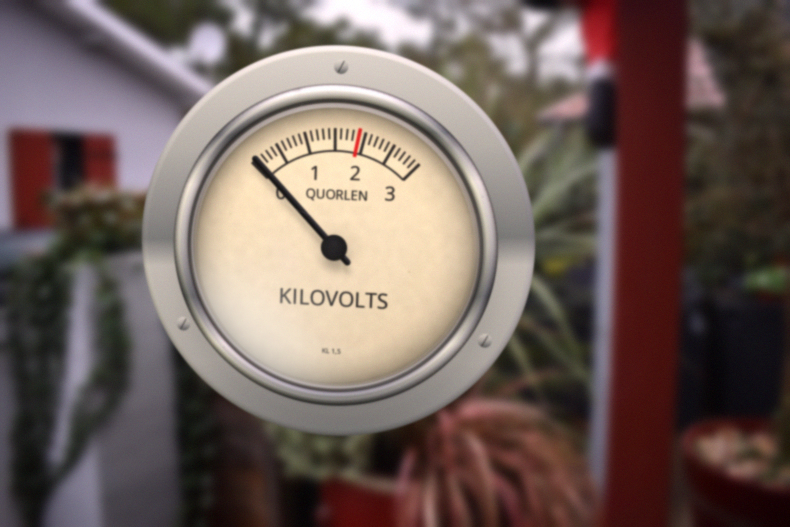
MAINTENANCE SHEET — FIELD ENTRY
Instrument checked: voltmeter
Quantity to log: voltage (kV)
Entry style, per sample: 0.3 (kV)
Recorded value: 0.1 (kV)
